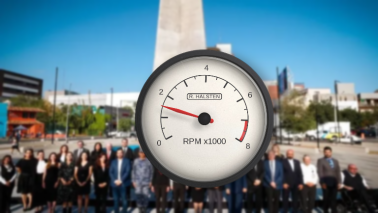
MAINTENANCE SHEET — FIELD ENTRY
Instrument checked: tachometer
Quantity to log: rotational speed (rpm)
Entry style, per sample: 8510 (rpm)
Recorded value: 1500 (rpm)
